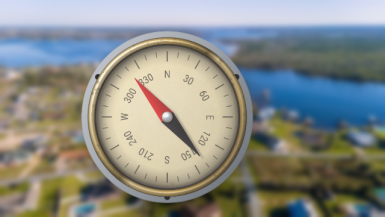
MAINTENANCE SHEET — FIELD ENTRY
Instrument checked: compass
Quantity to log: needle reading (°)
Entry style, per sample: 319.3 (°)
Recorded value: 320 (°)
